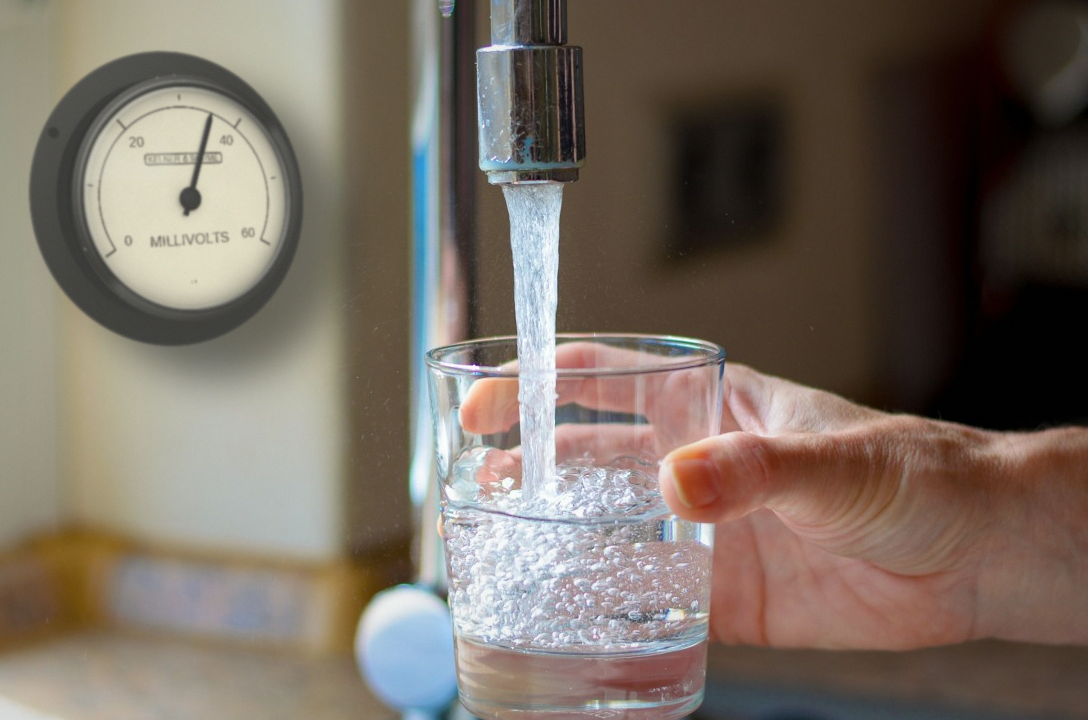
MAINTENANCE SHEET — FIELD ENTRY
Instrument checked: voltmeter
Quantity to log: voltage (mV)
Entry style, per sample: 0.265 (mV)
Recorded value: 35 (mV)
